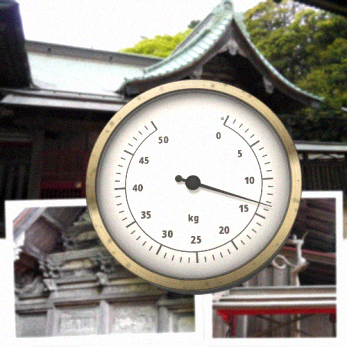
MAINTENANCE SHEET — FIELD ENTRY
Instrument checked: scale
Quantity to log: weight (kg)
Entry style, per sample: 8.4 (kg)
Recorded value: 13.5 (kg)
